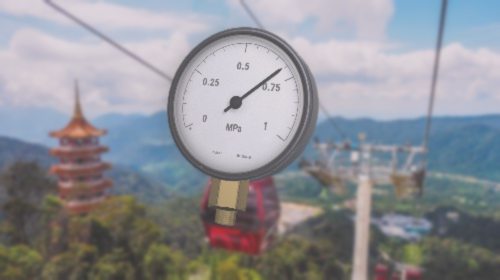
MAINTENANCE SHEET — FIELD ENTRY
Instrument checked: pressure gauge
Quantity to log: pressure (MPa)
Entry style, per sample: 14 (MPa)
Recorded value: 0.7 (MPa)
